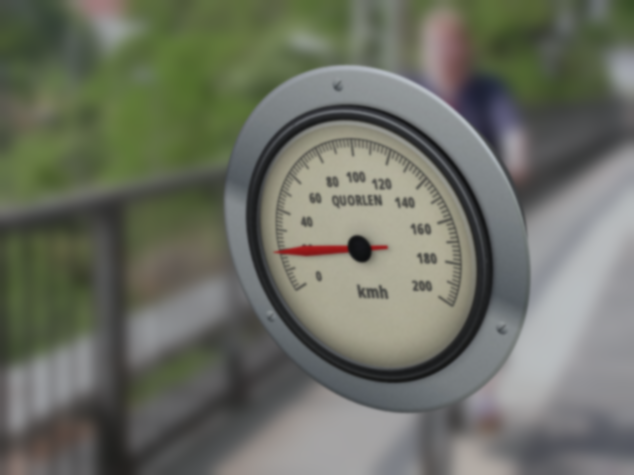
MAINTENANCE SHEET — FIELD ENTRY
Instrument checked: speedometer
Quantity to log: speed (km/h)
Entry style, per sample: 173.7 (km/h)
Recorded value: 20 (km/h)
